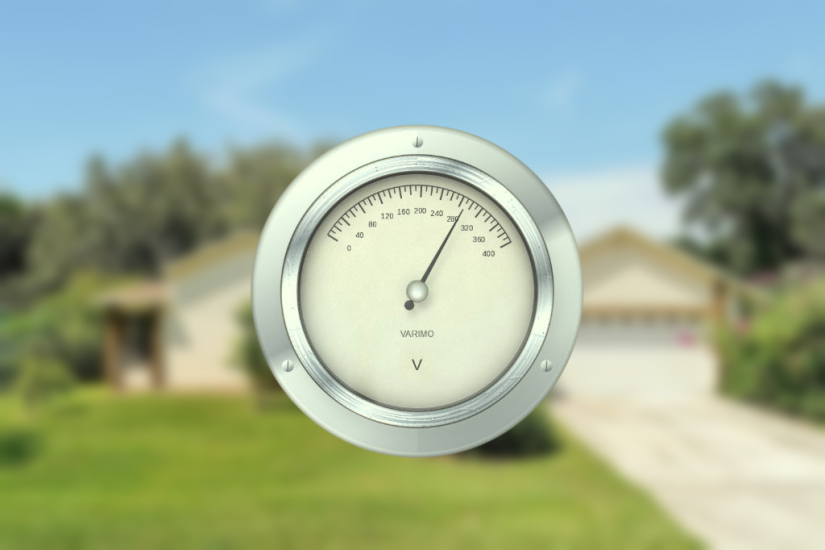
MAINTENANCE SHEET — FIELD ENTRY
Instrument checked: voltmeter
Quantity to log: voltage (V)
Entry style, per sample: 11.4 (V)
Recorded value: 290 (V)
